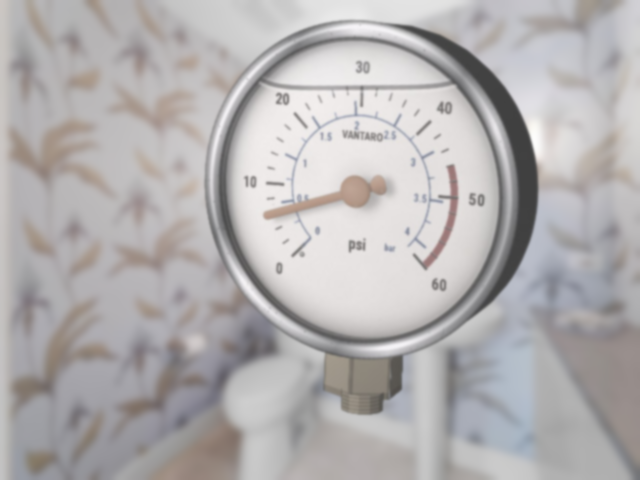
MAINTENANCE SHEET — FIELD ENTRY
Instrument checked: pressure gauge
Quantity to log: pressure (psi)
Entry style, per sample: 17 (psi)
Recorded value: 6 (psi)
